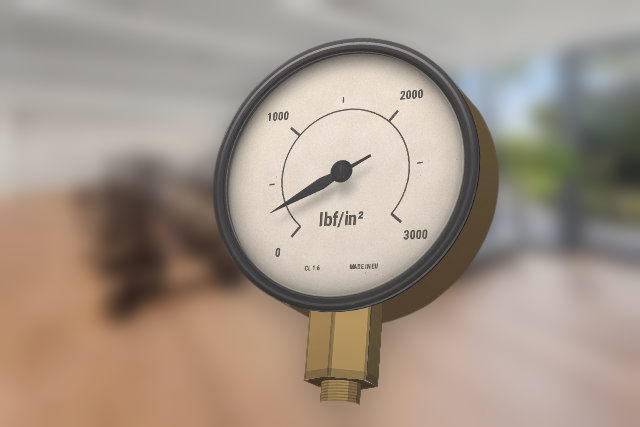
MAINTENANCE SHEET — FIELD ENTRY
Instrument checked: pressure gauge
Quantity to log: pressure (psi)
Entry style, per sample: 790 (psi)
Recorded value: 250 (psi)
